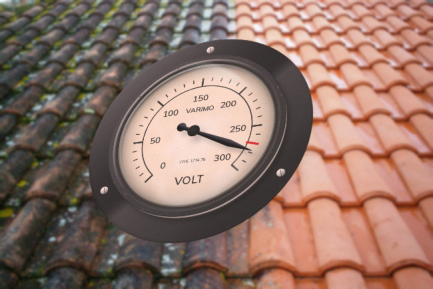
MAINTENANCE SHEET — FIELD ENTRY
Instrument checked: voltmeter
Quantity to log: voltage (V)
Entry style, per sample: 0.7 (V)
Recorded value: 280 (V)
